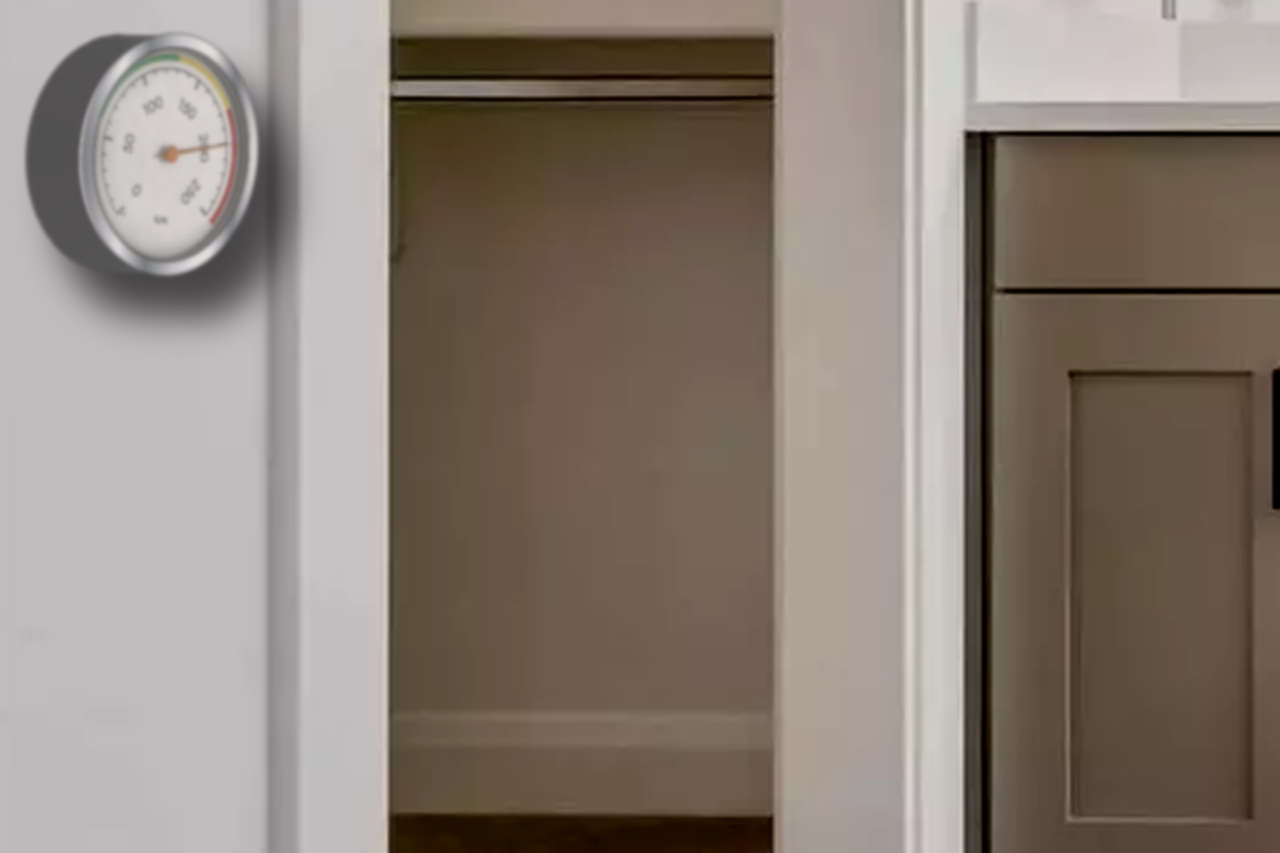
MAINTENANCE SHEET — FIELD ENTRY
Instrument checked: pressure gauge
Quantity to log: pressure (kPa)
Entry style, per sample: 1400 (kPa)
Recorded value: 200 (kPa)
